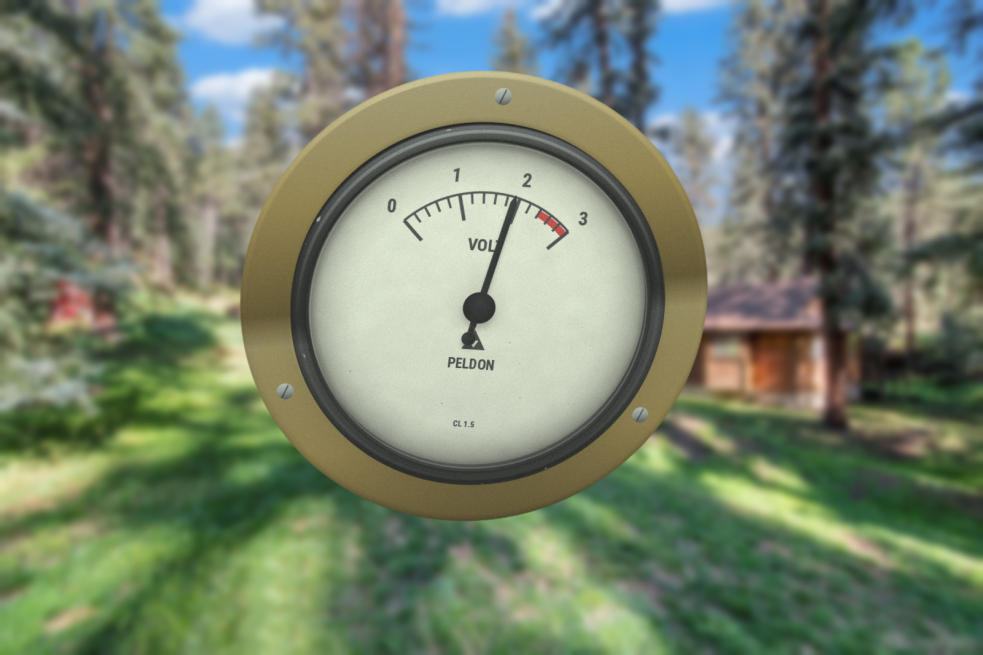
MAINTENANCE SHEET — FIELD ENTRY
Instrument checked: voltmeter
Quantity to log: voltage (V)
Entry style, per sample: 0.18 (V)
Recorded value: 1.9 (V)
